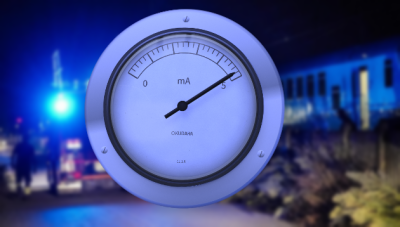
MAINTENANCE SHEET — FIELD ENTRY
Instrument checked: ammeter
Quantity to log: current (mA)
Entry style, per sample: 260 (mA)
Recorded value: 4.8 (mA)
